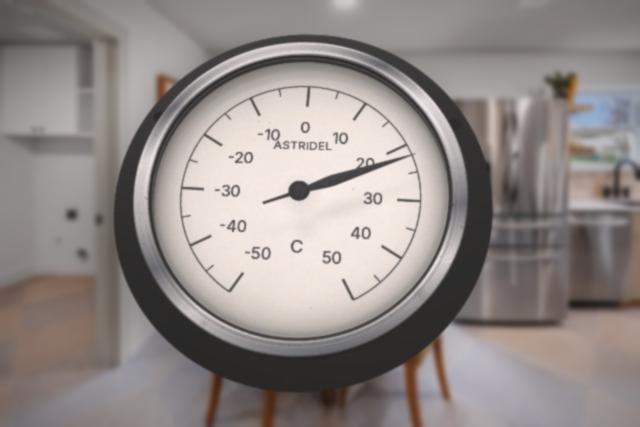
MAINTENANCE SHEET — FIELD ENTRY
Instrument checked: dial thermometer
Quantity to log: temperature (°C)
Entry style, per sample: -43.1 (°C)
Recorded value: 22.5 (°C)
